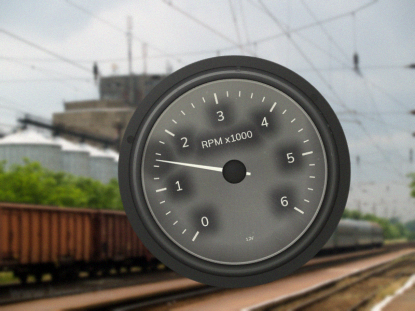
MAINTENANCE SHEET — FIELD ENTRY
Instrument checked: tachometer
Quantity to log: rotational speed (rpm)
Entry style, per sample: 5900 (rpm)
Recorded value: 1500 (rpm)
